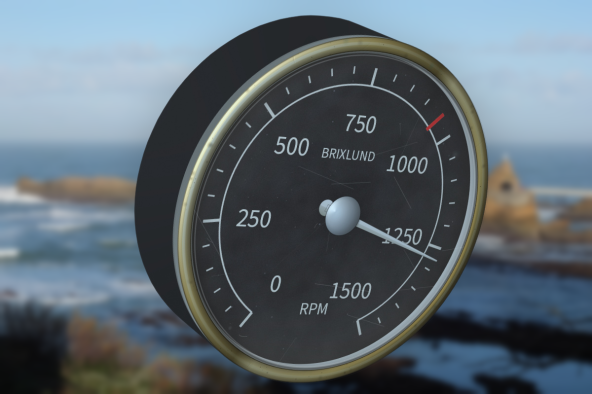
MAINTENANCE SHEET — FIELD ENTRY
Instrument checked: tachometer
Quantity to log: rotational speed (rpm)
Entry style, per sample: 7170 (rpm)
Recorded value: 1275 (rpm)
